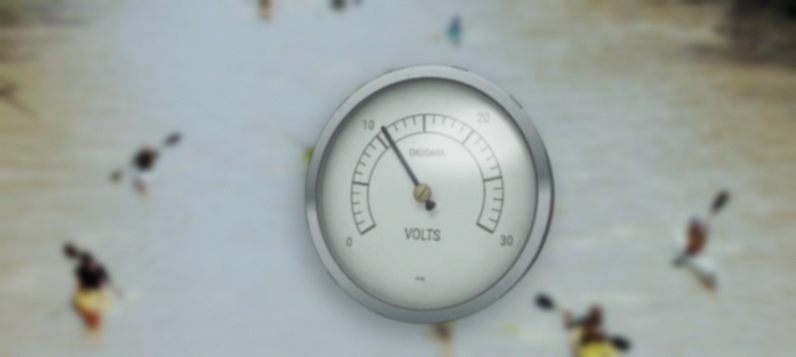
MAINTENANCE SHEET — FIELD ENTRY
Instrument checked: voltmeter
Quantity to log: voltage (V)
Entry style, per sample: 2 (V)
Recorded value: 11 (V)
